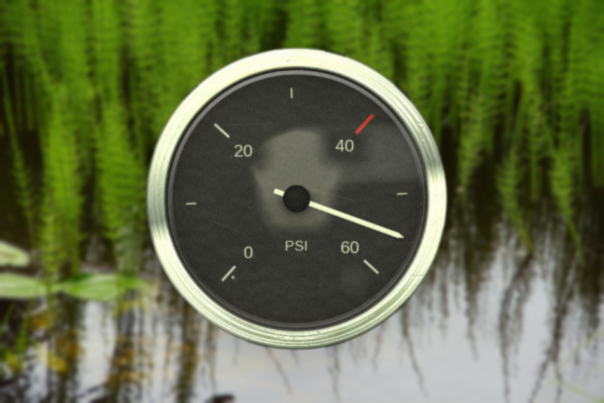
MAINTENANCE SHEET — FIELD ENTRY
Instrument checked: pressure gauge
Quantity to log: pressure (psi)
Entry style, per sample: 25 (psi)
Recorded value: 55 (psi)
